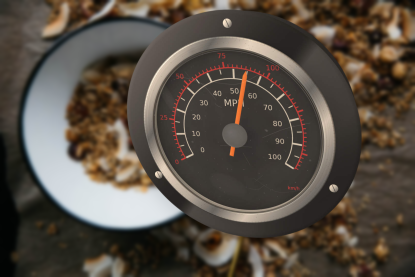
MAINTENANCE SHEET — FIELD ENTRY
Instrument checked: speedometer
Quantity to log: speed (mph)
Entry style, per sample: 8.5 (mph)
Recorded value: 55 (mph)
